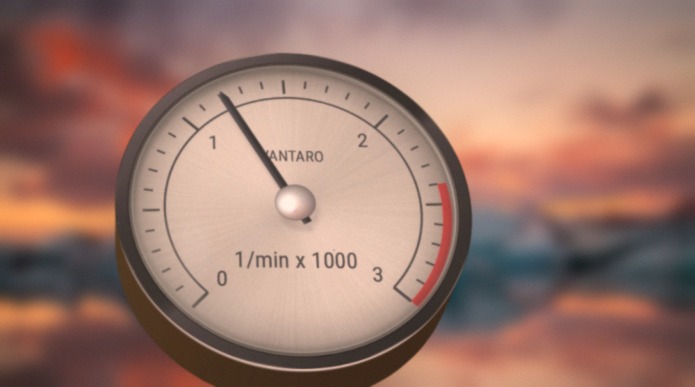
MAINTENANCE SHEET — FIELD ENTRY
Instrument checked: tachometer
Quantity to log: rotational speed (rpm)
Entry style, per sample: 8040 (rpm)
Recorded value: 1200 (rpm)
